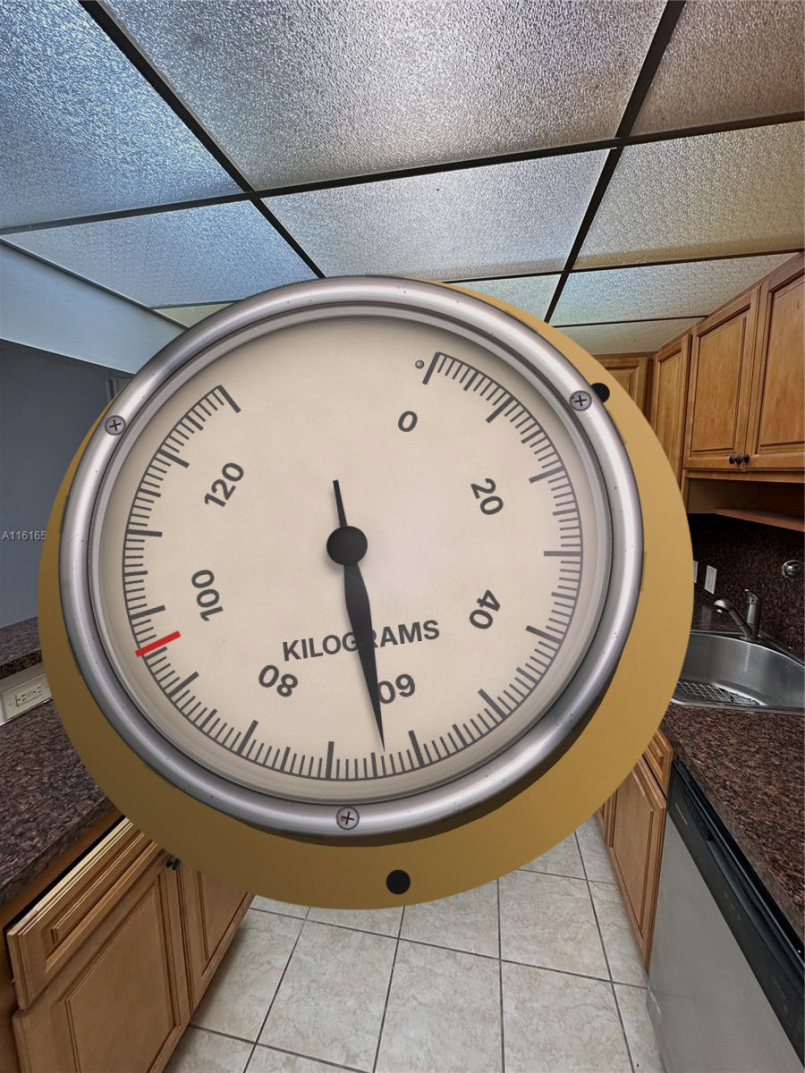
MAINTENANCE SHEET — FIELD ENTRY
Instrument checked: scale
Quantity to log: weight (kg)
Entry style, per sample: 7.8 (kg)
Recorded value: 63.5 (kg)
